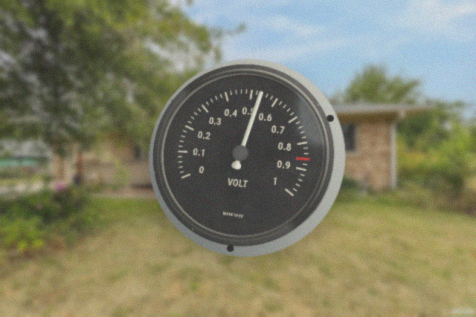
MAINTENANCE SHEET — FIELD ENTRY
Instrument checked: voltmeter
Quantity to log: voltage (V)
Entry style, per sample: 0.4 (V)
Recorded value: 0.54 (V)
